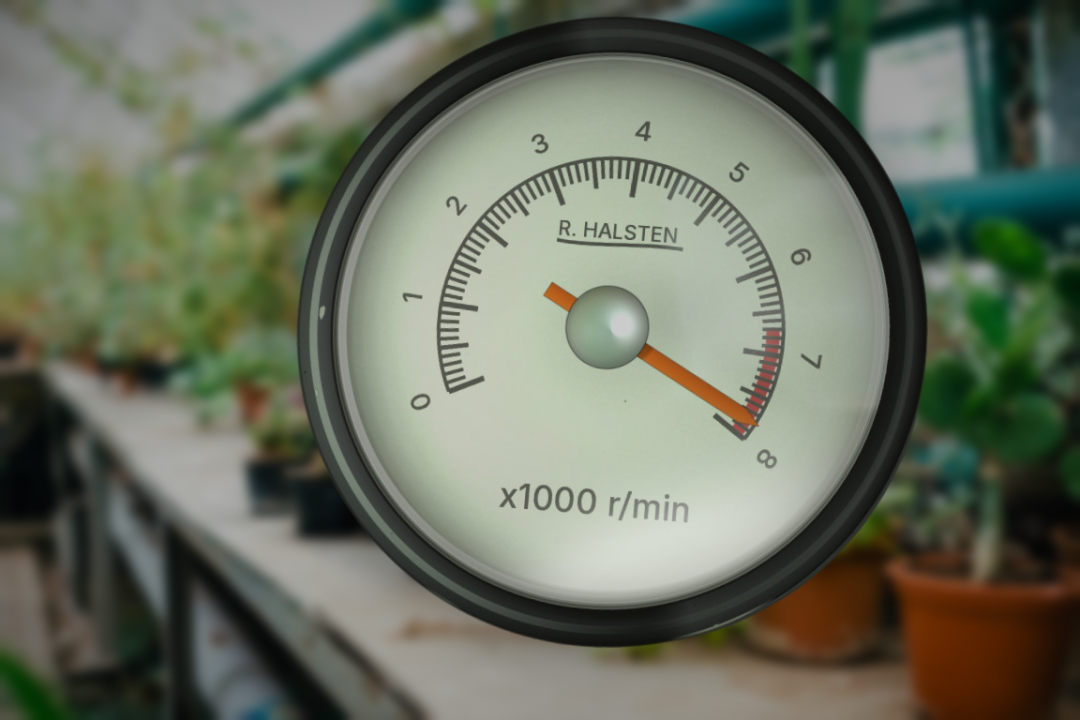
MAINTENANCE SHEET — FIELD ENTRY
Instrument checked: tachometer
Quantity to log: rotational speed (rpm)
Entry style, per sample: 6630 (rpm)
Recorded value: 7800 (rpm)
